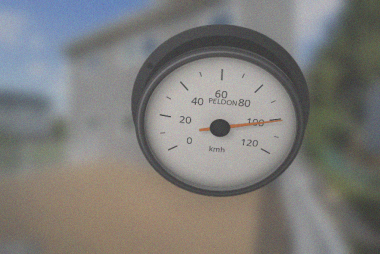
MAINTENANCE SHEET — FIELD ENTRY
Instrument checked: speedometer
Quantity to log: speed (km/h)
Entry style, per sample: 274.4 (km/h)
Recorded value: 100 (km/h)
